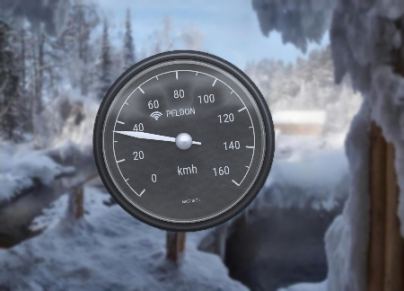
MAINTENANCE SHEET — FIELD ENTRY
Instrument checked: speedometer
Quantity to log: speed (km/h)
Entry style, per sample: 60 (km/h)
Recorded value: 35 (km/h)
